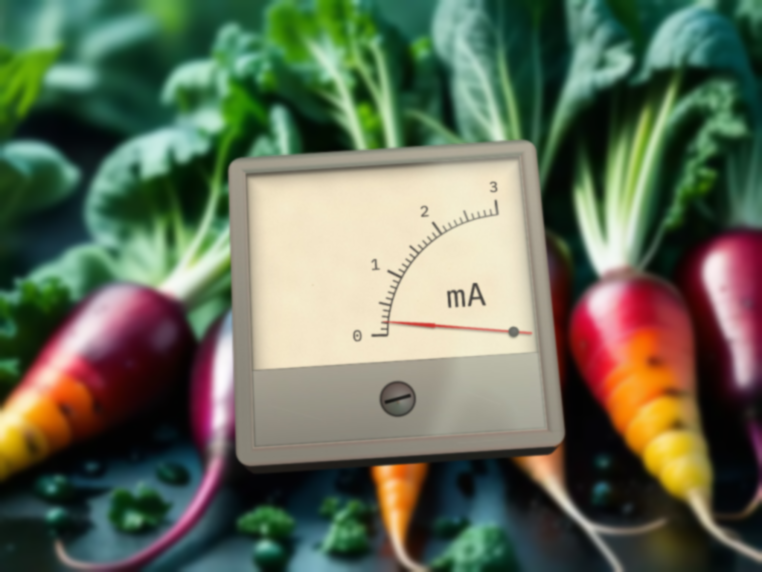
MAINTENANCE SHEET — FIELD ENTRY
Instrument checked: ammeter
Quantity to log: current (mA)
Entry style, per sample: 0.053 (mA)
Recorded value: 0.2 (mA)
